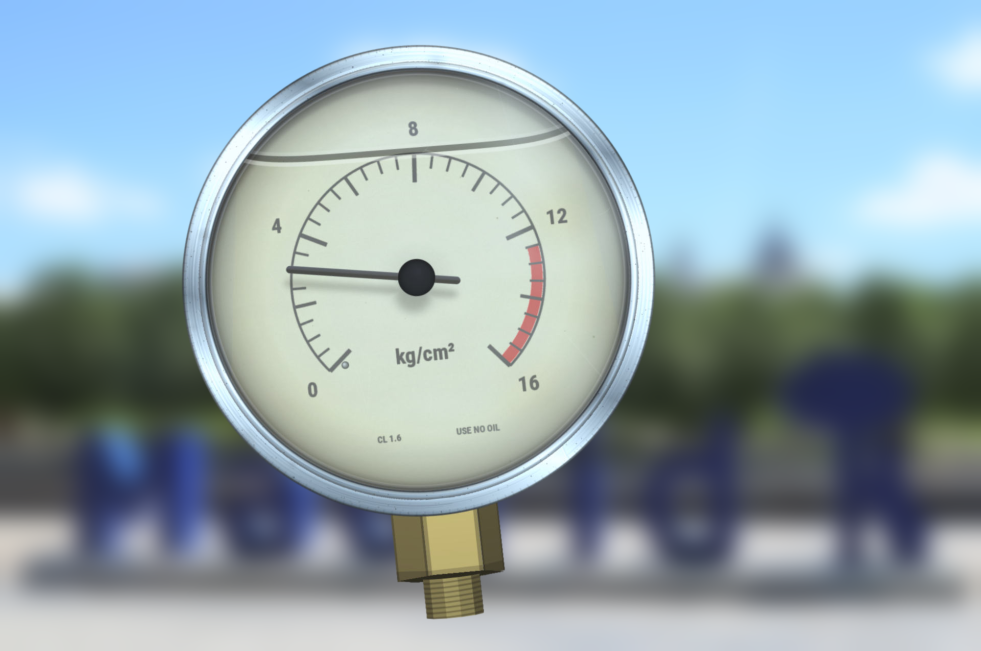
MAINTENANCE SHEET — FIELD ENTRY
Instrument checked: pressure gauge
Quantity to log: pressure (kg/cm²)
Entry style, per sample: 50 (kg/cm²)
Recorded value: 3 (kg/cm²)
